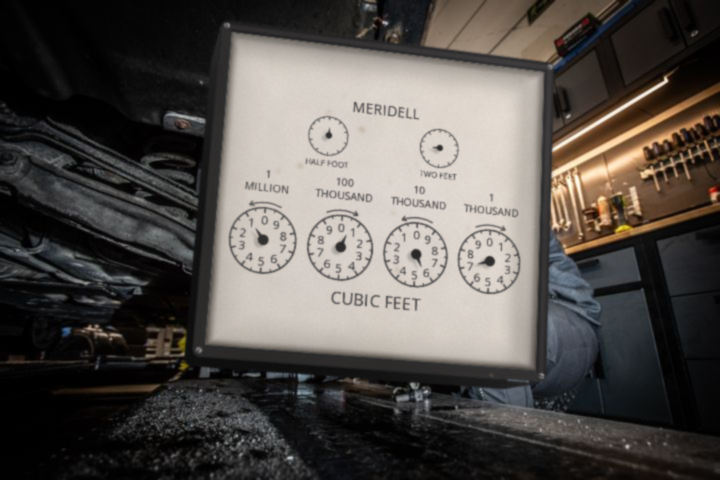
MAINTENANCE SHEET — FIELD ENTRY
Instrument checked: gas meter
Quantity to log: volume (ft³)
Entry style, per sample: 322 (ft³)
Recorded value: 105700 (ft³)
